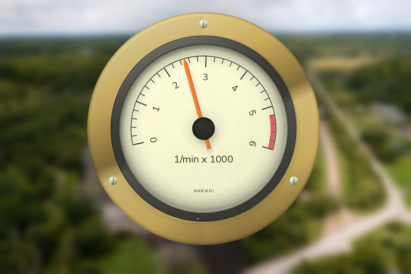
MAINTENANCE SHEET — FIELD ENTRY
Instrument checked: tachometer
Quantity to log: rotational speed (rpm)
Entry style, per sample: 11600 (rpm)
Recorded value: 2500 (rpm)
